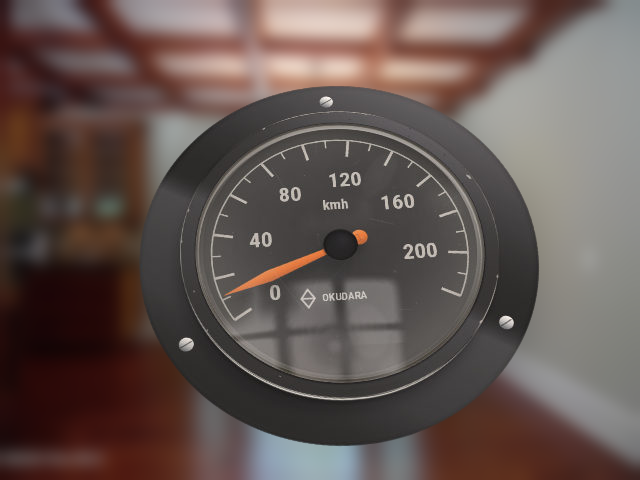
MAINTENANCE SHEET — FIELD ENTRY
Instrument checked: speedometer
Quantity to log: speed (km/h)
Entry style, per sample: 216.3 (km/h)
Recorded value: 10 (km/h)
